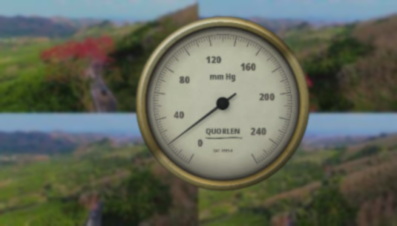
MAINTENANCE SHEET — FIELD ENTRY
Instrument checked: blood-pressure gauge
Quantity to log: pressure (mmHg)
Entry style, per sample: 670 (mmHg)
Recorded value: 20 (mmHg)
